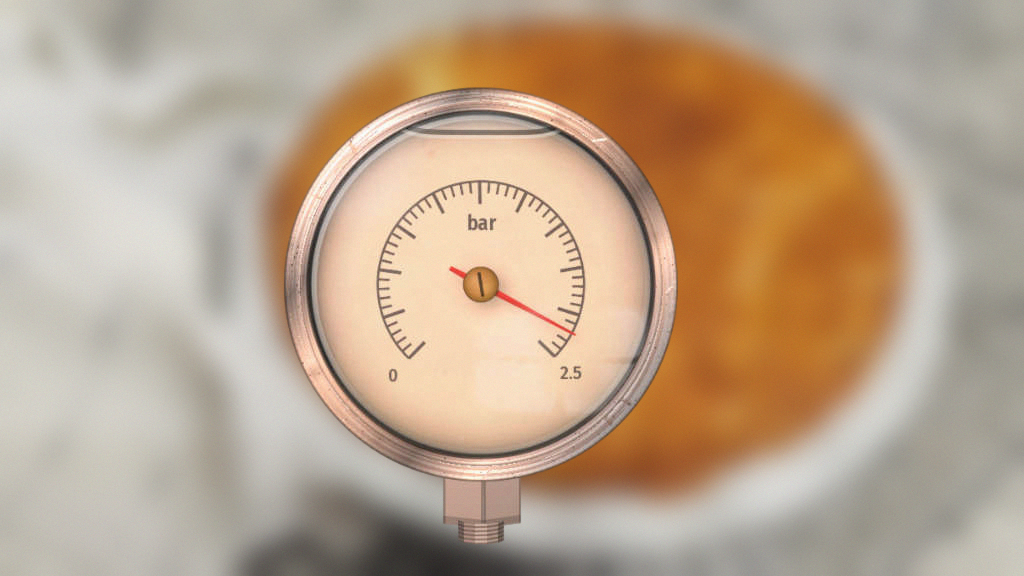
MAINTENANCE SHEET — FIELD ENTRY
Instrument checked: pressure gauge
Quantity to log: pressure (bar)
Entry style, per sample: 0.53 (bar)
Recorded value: 2.35 (bar)
